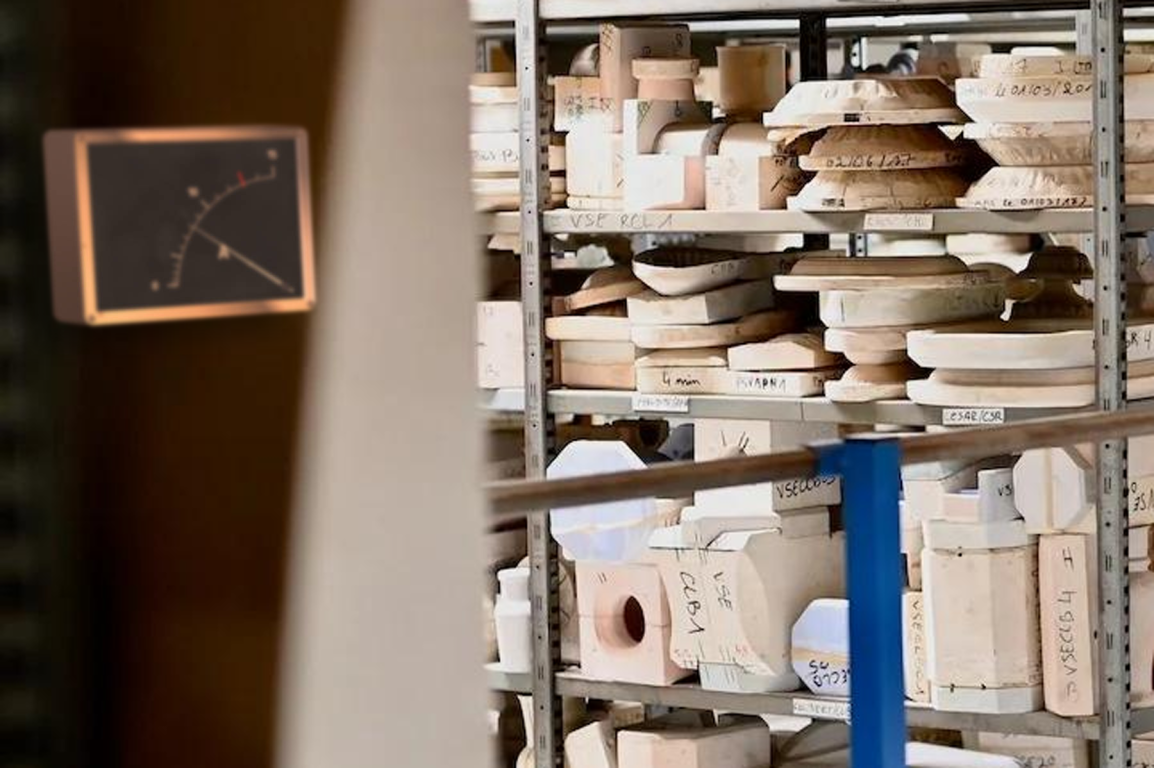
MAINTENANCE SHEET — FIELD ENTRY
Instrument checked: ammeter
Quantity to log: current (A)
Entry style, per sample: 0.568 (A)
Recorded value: 8 (A)
